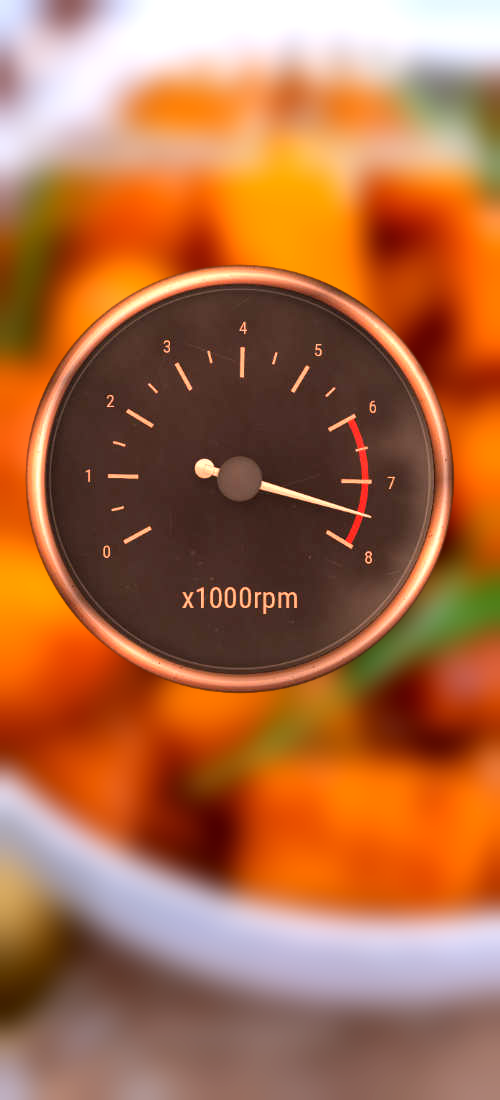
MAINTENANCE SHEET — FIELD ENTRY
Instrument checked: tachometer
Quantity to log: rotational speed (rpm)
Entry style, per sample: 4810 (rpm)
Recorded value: 7500 (rpm)
